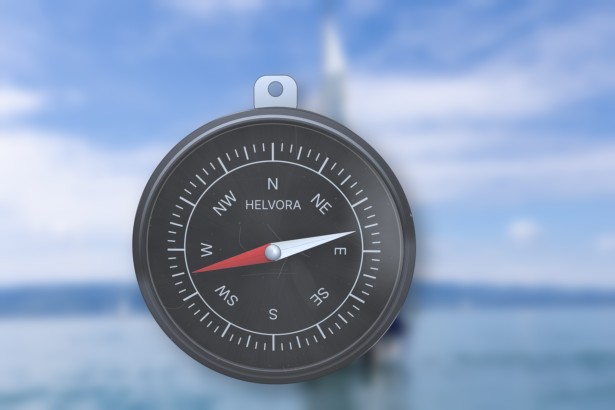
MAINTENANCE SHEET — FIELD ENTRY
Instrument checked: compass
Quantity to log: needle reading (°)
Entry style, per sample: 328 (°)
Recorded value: 255 (°)
